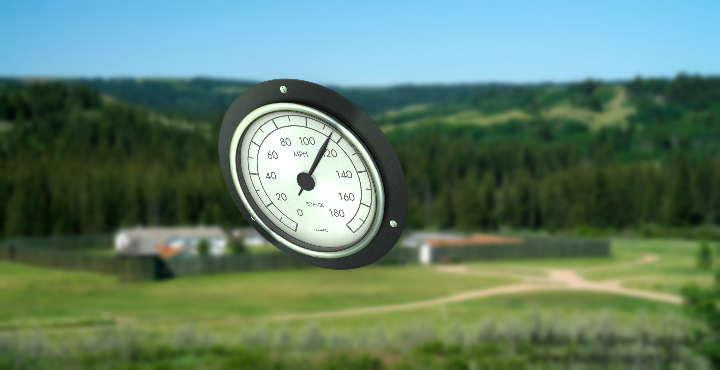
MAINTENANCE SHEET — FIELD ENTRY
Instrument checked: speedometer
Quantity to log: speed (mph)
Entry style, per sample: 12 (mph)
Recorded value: 115 (mph)
